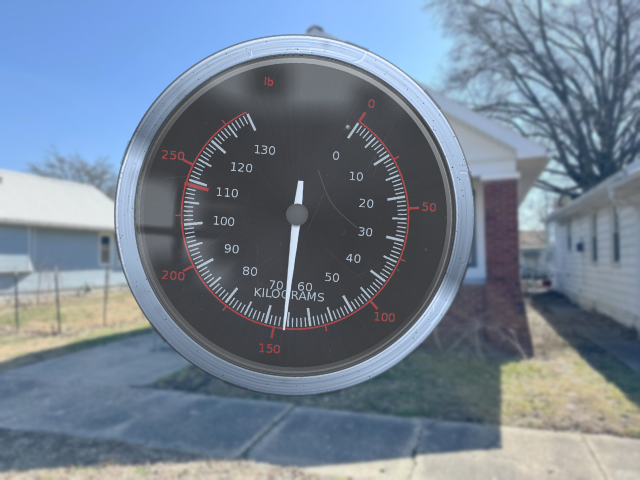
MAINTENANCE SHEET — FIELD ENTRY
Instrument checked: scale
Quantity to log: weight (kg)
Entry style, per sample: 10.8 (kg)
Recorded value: 66 (kg)
